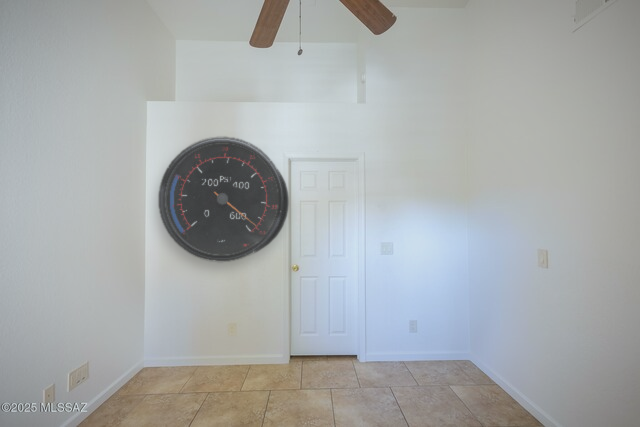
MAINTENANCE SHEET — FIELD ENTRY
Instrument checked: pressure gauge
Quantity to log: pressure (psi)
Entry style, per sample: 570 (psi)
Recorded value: 575 (psi)
